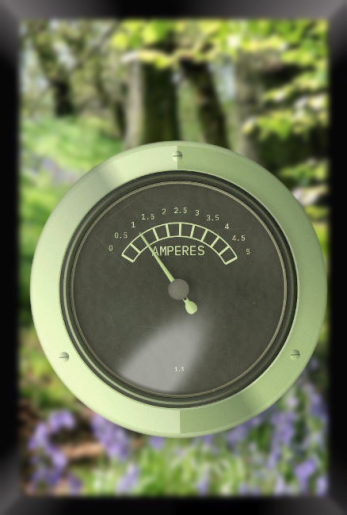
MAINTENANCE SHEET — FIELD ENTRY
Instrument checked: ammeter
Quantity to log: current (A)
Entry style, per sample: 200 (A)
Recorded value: 1 (A)
